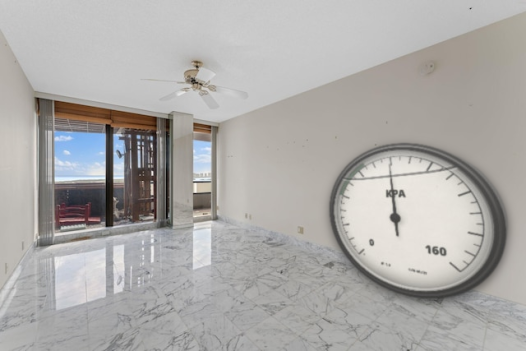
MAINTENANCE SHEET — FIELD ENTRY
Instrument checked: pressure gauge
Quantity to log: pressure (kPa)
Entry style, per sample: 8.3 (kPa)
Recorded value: 80 (kPa)
